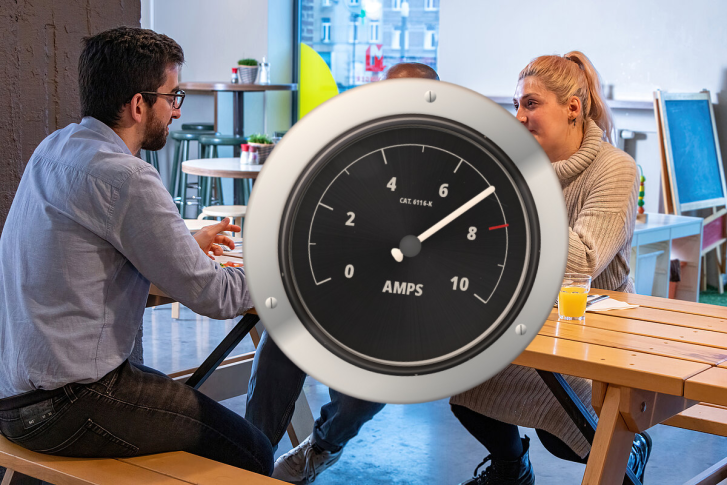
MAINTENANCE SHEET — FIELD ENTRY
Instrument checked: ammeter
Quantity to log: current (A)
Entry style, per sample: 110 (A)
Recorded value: 7 (A)
